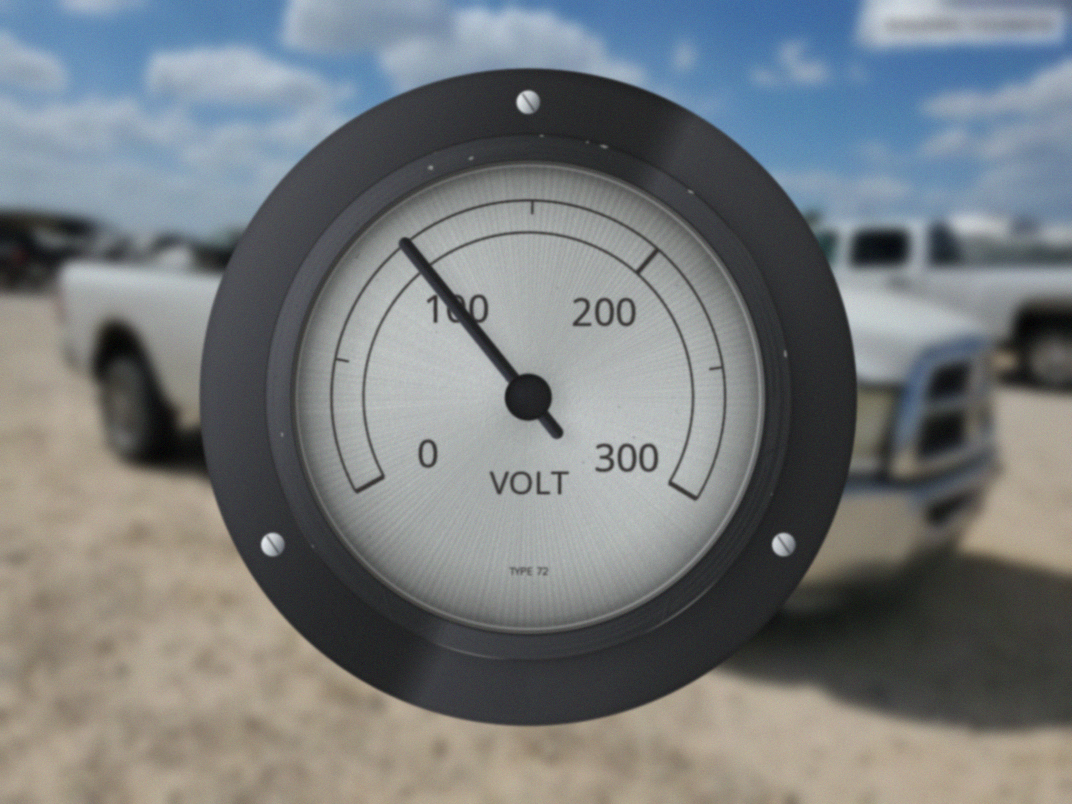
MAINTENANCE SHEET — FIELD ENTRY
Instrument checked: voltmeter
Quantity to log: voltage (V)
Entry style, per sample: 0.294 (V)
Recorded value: 100 (V)
